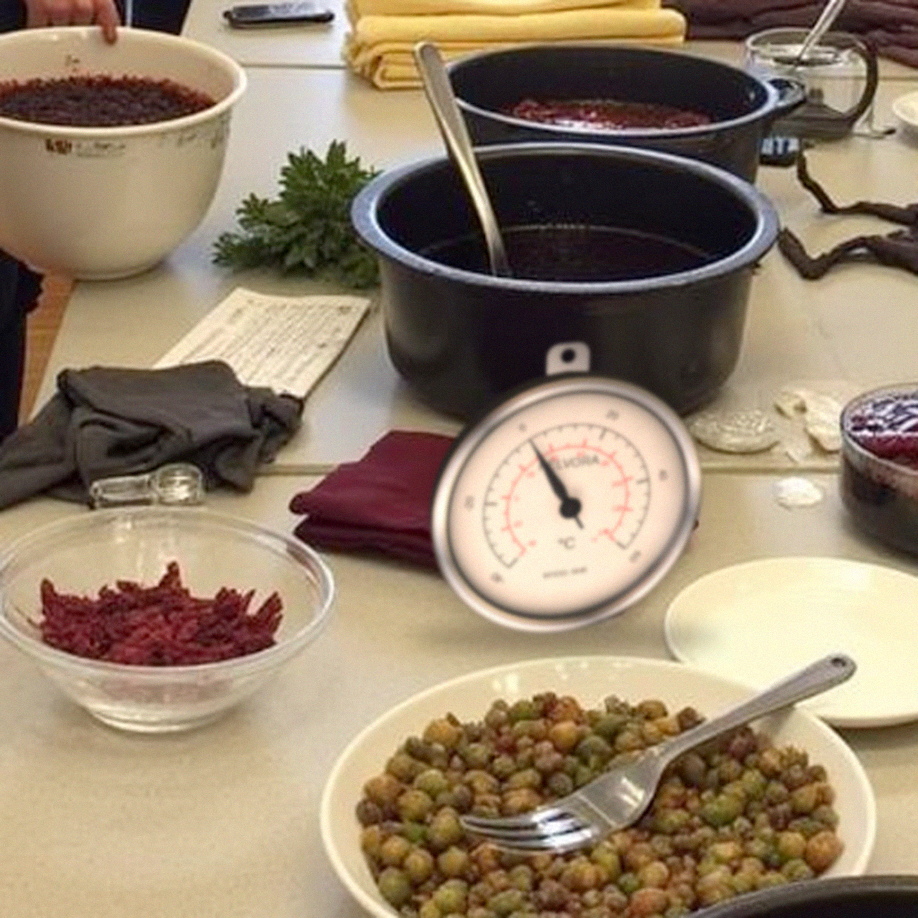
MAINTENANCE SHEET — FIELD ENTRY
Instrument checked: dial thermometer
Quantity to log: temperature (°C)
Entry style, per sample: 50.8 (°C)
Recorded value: 0 (°C)
